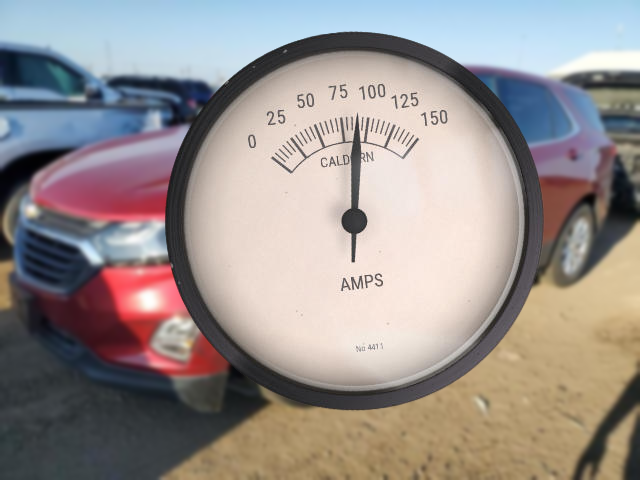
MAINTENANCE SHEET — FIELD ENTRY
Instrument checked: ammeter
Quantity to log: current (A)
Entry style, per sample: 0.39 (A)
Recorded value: 90 (A)
